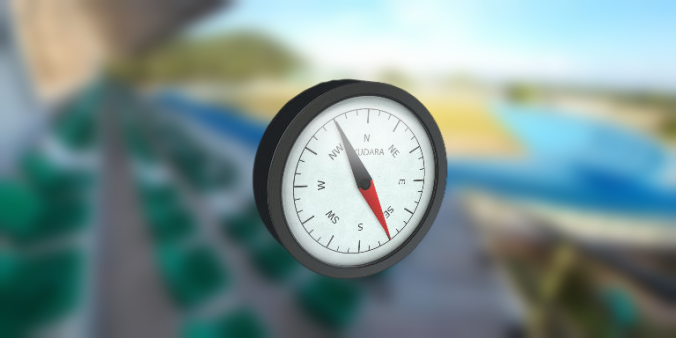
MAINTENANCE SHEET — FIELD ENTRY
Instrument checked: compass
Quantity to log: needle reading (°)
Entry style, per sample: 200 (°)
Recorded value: 150 (°)
